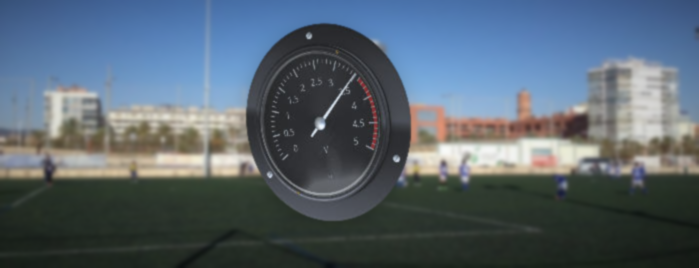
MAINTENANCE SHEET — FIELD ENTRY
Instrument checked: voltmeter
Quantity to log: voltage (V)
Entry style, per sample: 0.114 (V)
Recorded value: 3.5 (V)
